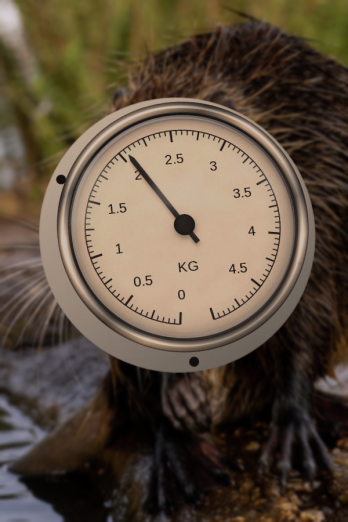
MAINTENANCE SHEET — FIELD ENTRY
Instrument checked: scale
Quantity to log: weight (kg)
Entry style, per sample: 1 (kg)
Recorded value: 2.05 (kg)
